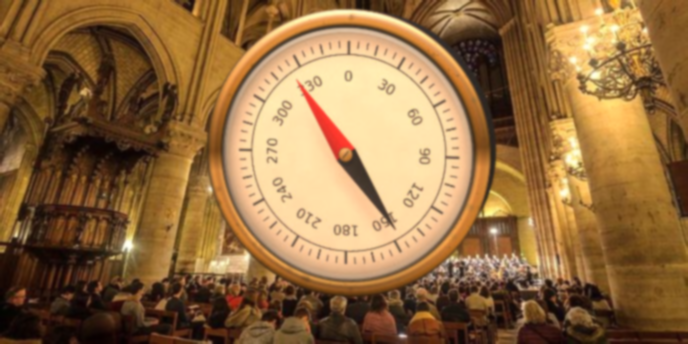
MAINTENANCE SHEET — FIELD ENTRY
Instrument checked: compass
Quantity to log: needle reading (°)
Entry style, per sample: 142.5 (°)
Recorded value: 325 (°)
